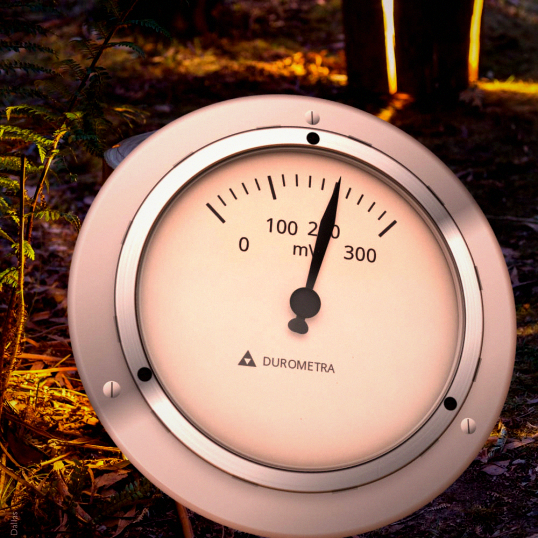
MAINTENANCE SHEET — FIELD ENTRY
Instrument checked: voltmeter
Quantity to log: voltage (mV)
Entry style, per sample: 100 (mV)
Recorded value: 200 (mV)
